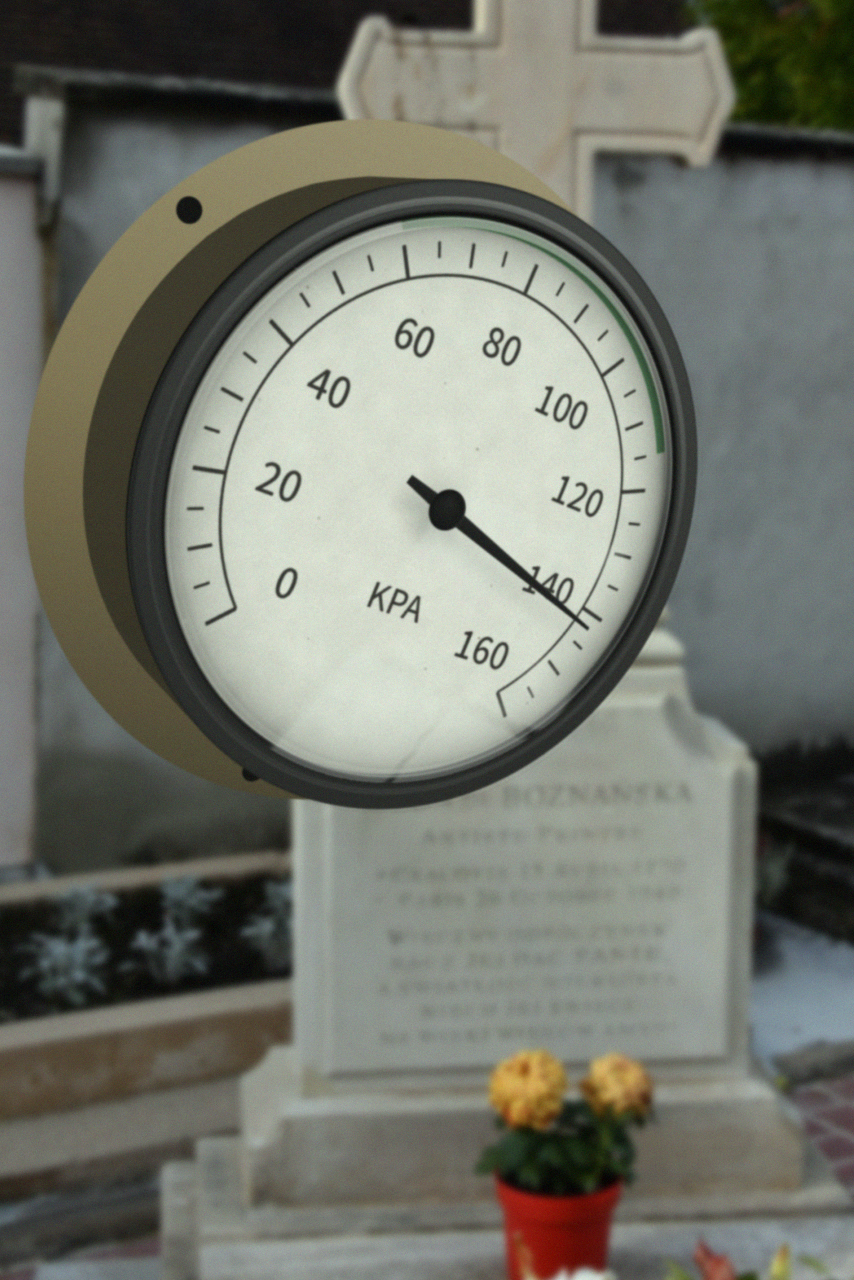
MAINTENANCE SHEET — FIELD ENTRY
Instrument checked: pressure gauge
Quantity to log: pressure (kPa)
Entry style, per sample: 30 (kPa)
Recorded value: 142.5 (kPa)
